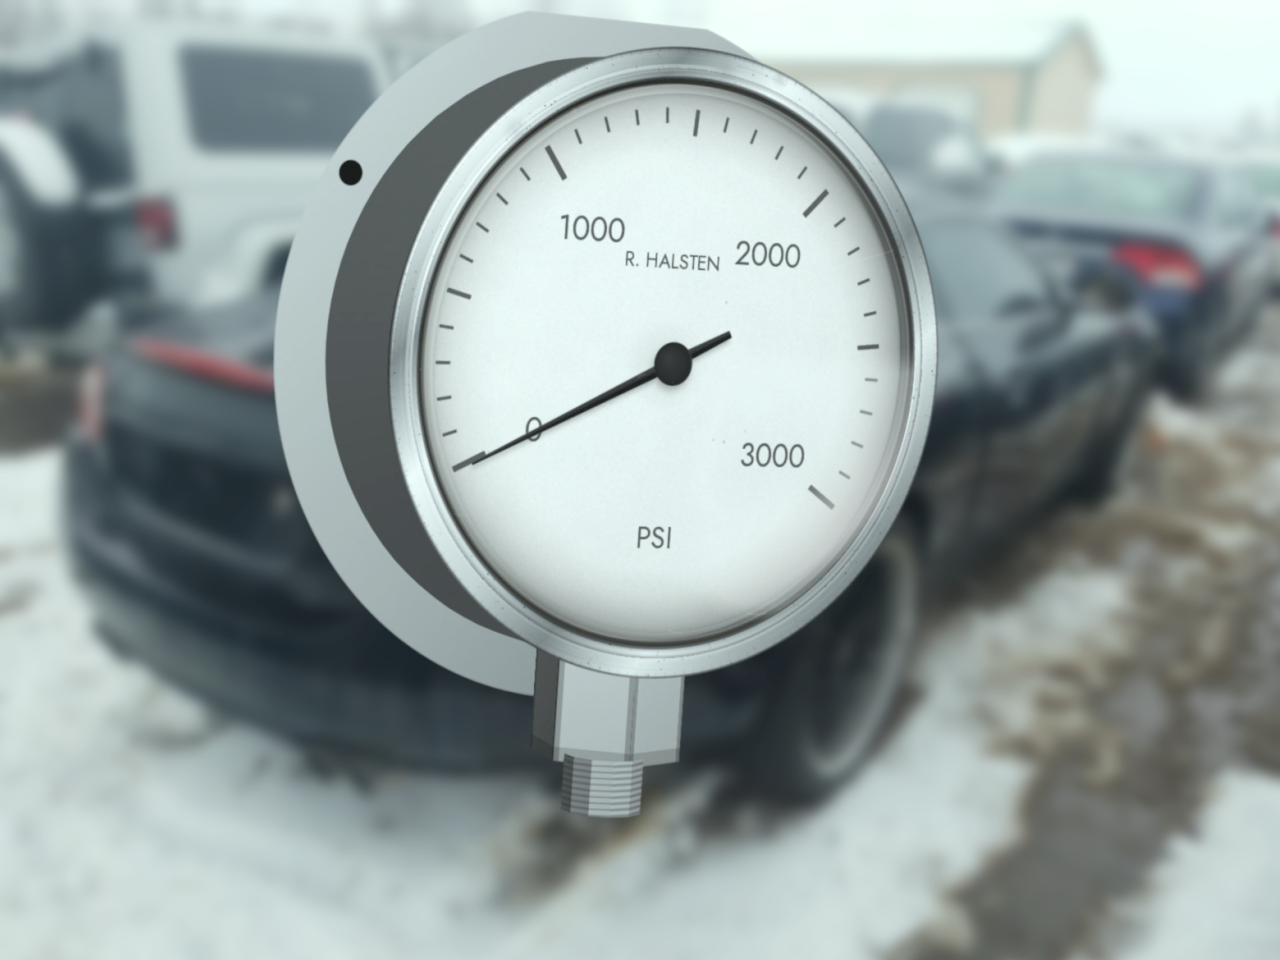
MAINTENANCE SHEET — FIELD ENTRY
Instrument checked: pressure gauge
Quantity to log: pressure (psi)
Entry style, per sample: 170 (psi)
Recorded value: 0 (psi)
